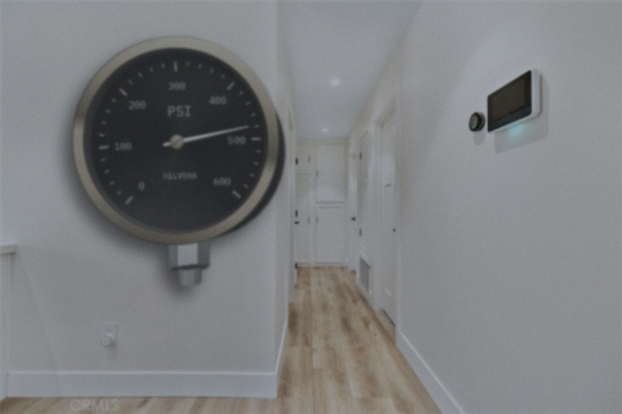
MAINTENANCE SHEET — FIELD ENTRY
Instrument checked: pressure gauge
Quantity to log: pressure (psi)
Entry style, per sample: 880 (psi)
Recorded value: 480 (psi)
